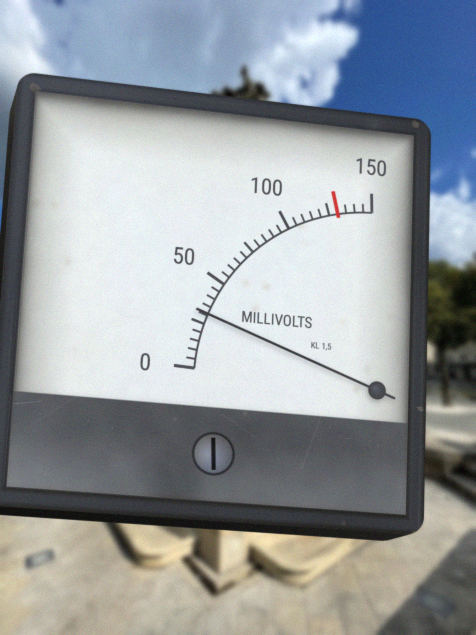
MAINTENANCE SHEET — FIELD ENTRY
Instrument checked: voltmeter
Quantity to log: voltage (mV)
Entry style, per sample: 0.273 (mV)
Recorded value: 30 (mV)
